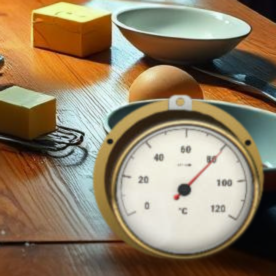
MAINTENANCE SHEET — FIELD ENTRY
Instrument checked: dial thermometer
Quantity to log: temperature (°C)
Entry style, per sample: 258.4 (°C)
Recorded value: 80 (°C)
